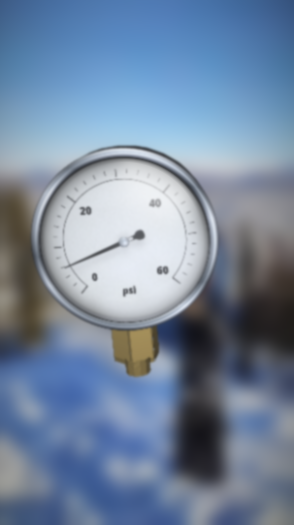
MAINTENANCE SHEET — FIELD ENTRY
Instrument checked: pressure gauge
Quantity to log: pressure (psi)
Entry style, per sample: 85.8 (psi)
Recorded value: 6 (psi)
